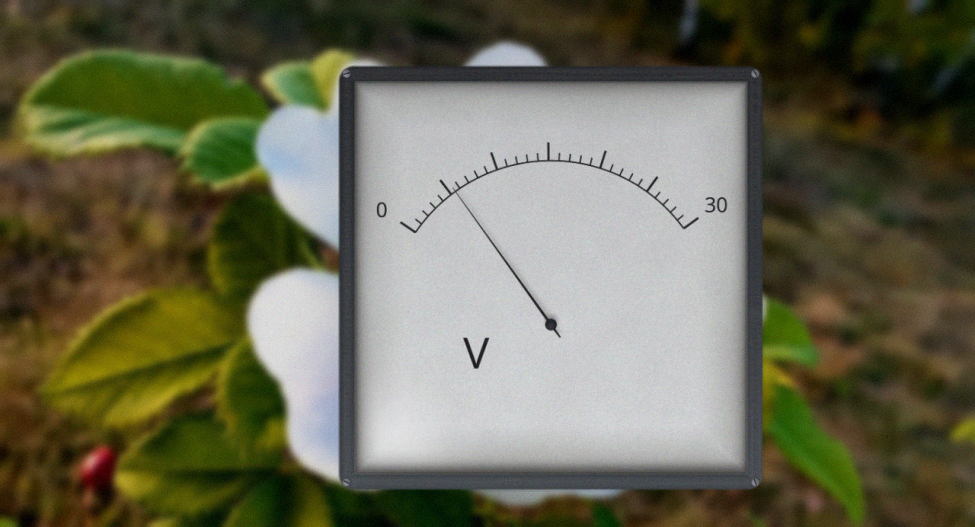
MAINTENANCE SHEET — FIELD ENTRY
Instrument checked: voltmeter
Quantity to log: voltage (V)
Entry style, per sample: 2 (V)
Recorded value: 5.5 (V)
